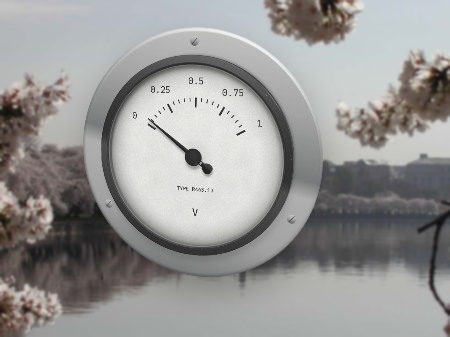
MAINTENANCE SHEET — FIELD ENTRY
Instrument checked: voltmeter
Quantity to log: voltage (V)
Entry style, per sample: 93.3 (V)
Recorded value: 0.05 (V)
